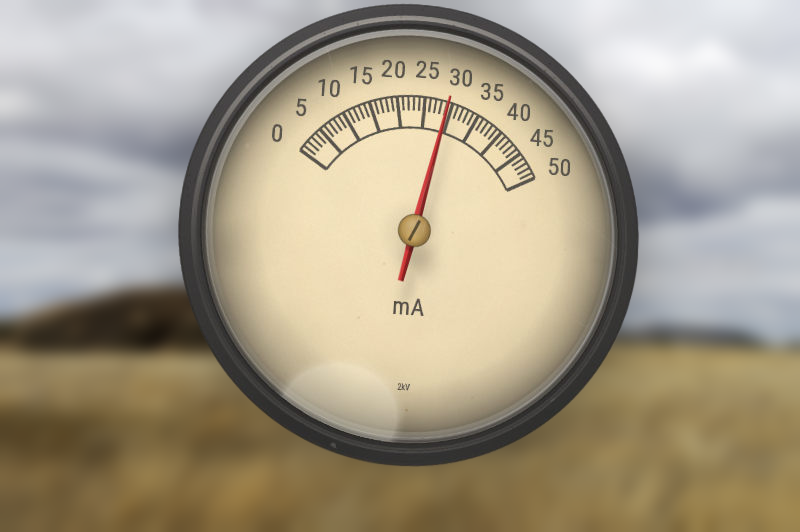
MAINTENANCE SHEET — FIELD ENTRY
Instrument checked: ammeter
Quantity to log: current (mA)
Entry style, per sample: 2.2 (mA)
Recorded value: 29 (mA)
